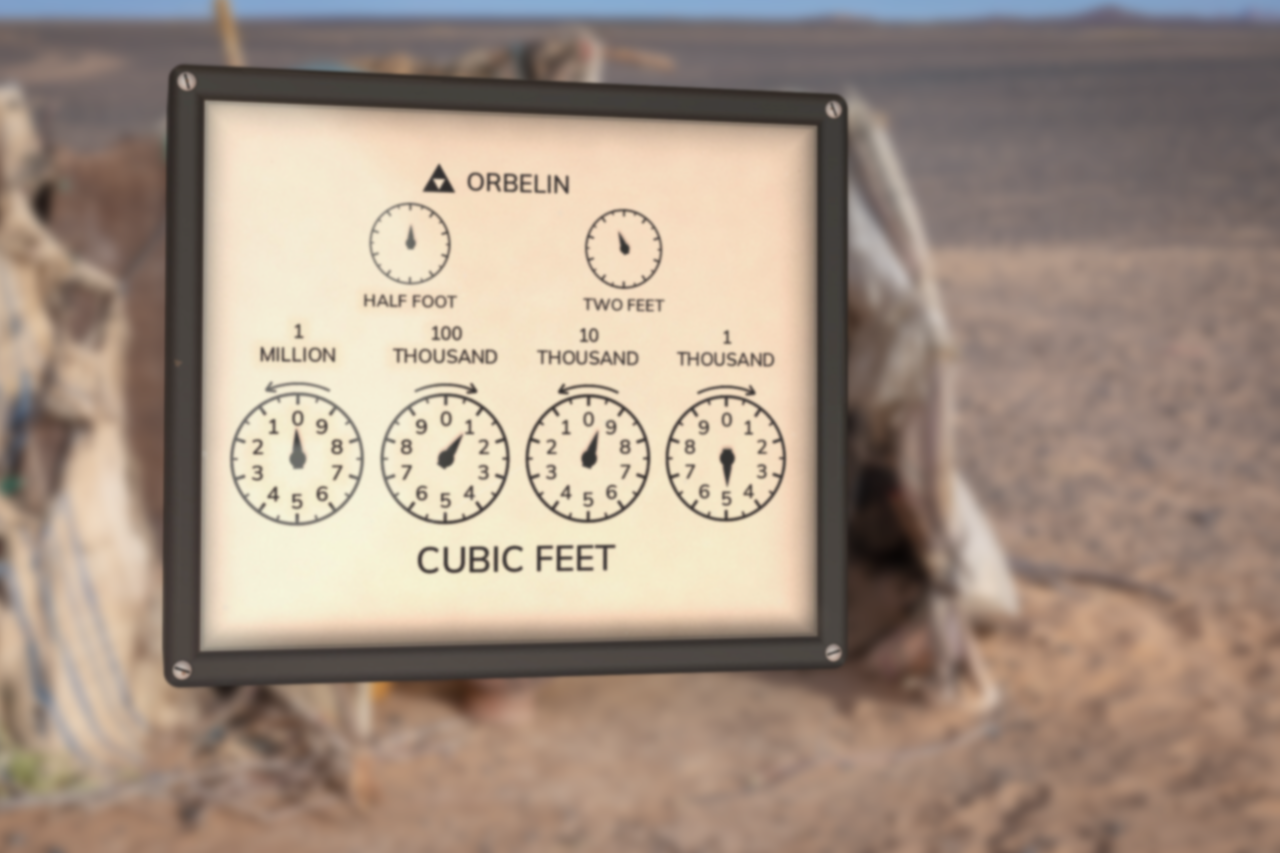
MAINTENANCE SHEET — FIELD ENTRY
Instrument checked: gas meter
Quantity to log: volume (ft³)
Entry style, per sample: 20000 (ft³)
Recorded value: 9500 (ft³)
